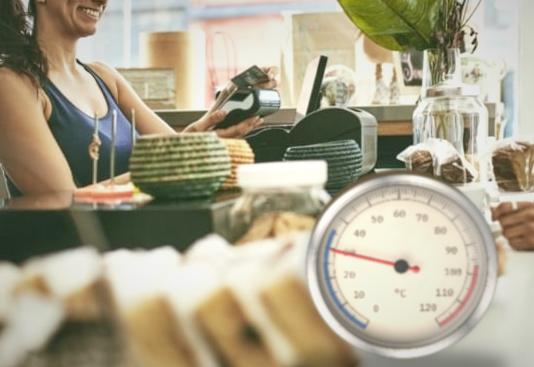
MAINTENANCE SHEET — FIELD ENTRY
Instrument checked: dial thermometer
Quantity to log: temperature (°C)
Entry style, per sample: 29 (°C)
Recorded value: 30 (°C)
